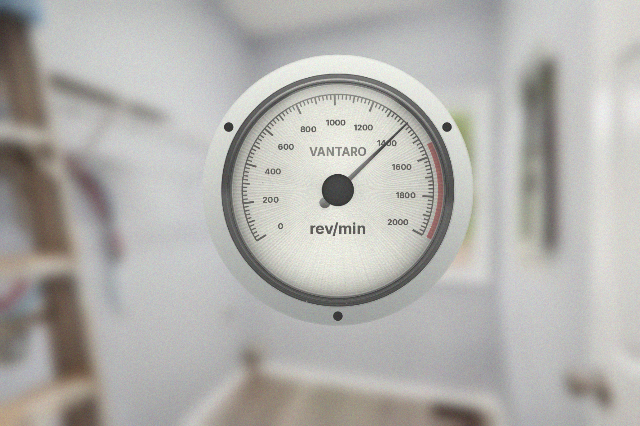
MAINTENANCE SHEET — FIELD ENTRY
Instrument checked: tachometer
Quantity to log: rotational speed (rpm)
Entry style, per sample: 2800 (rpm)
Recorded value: 1400 (rpm)
